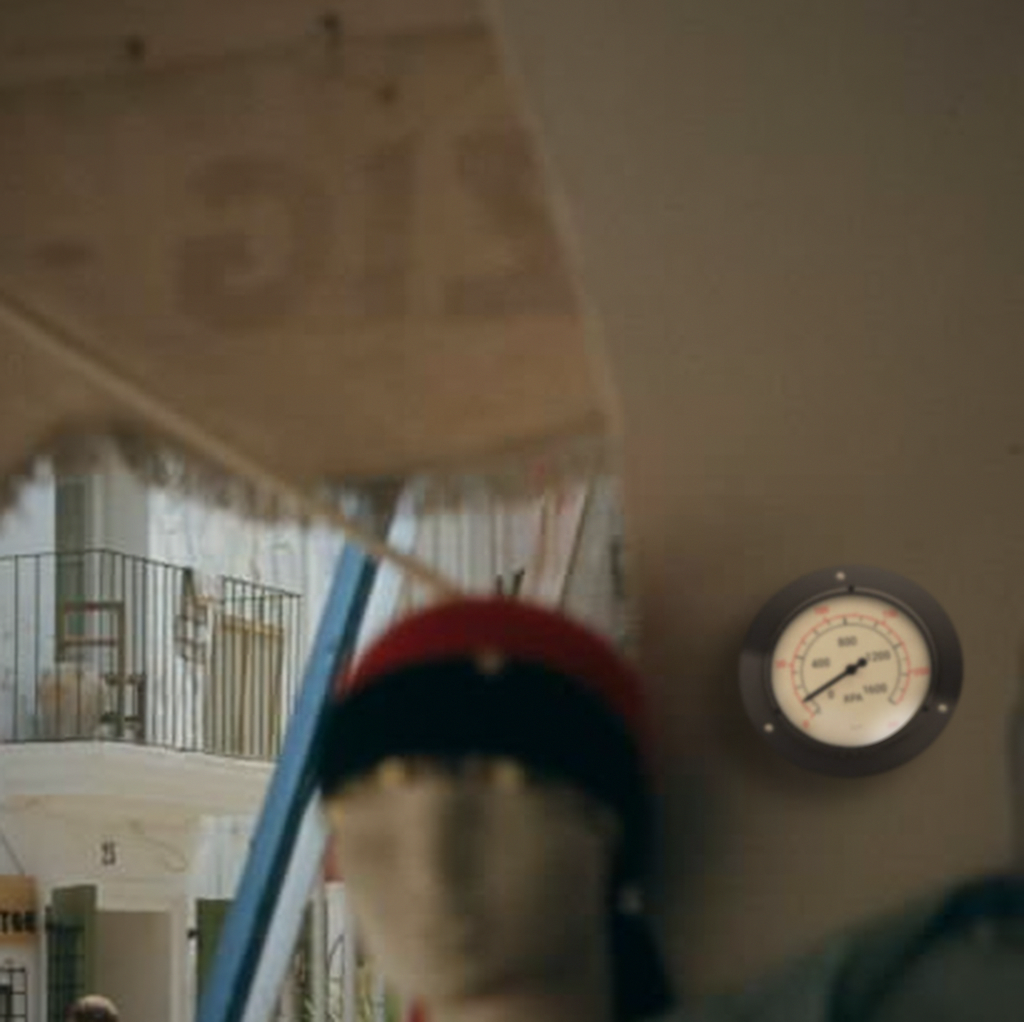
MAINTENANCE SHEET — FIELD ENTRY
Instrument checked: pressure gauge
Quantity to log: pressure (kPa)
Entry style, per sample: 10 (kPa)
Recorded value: 100 (kPa)
